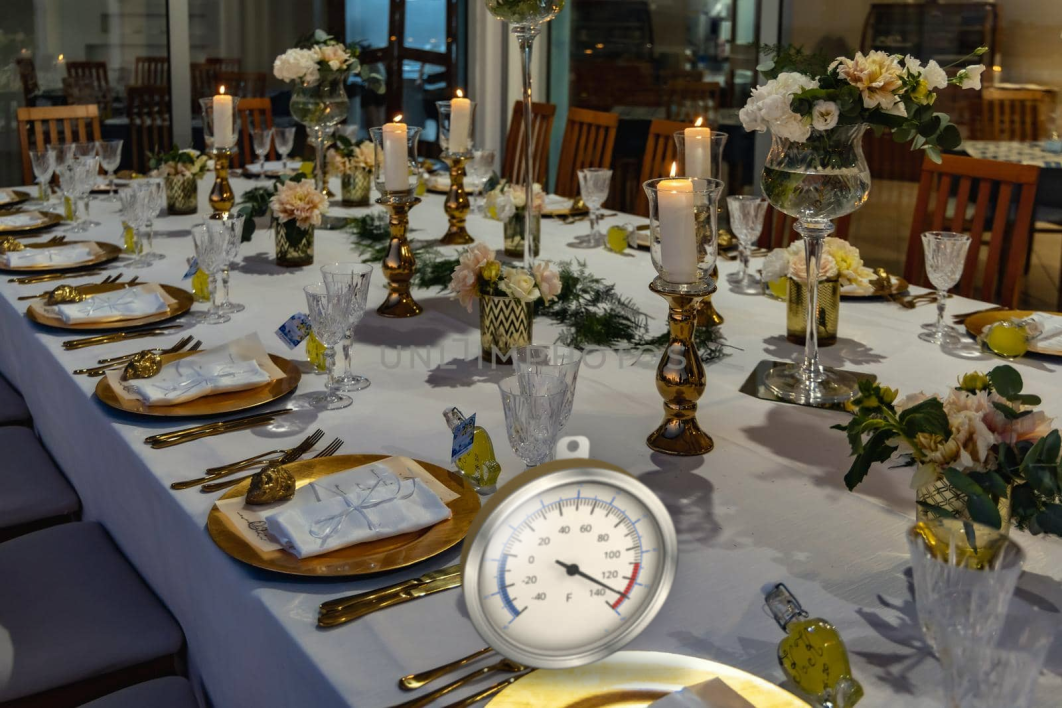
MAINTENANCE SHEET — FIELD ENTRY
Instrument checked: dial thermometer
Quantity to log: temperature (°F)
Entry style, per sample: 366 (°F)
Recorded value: 130 (°F)
